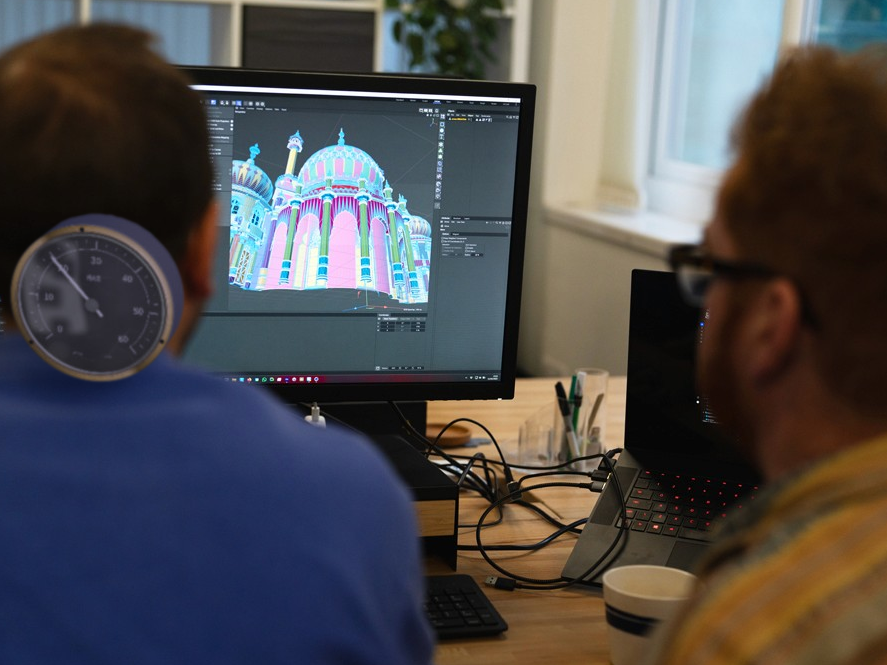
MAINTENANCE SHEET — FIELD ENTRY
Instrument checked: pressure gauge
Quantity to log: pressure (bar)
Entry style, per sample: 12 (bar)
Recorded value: 20 (bar)
